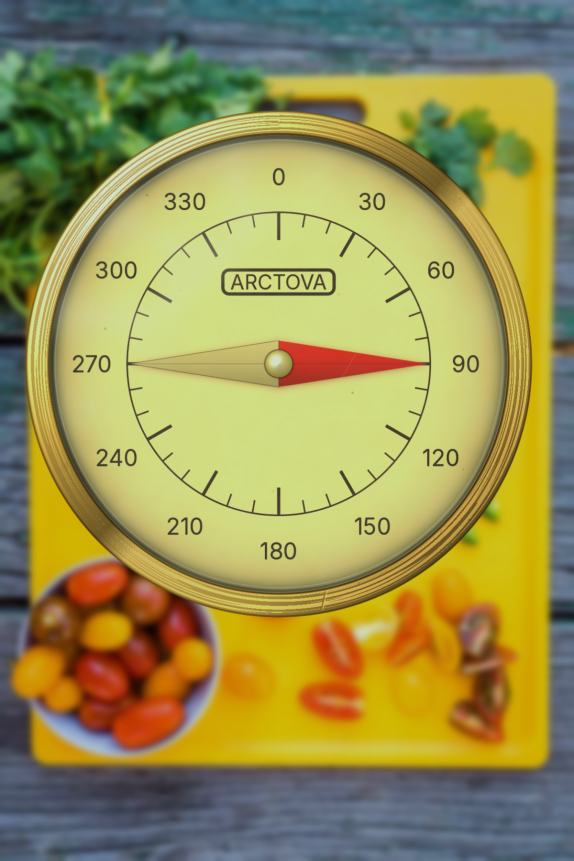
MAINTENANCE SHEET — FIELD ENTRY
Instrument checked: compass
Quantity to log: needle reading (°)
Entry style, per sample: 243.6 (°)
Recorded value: 90 (°)
